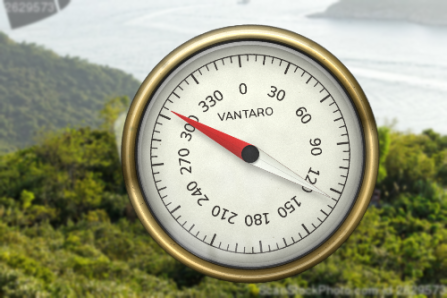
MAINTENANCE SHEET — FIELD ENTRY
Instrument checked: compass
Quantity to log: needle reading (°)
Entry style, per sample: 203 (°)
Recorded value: 305 (°)
